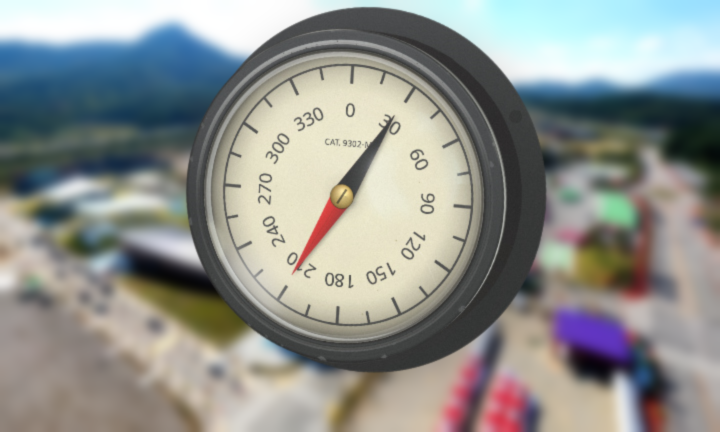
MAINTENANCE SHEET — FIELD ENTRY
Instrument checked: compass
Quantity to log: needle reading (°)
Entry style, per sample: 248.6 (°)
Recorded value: 210 (°)
